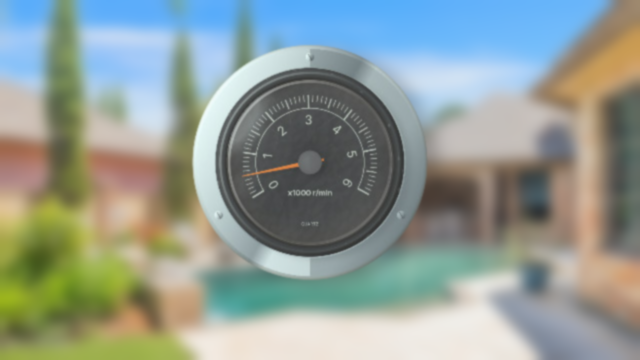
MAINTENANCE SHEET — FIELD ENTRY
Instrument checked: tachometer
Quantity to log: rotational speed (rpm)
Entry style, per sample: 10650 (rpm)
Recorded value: 500 (rpm)
